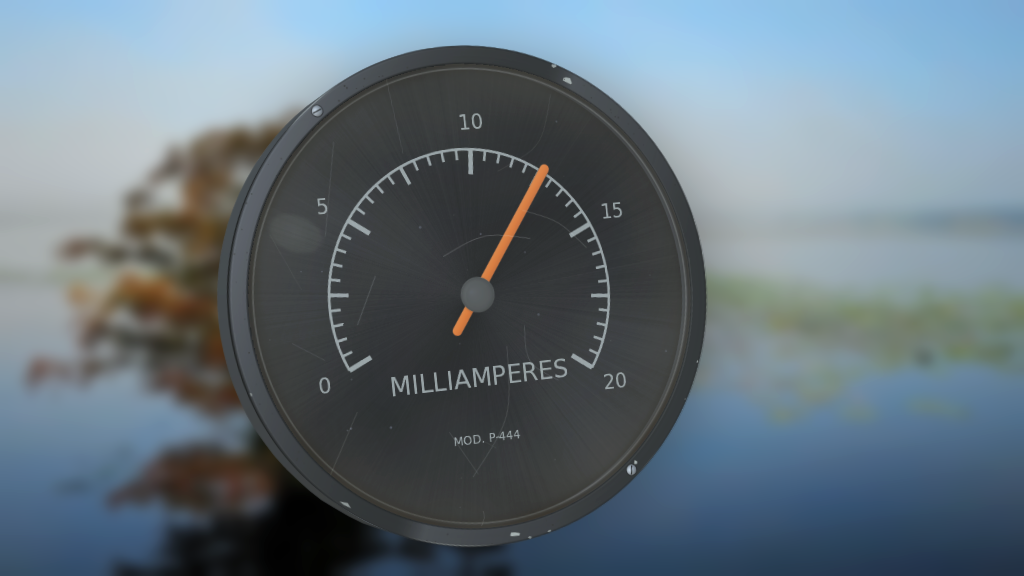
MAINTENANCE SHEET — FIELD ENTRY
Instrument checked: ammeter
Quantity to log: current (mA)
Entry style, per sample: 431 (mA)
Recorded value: 12.5 (mA)
